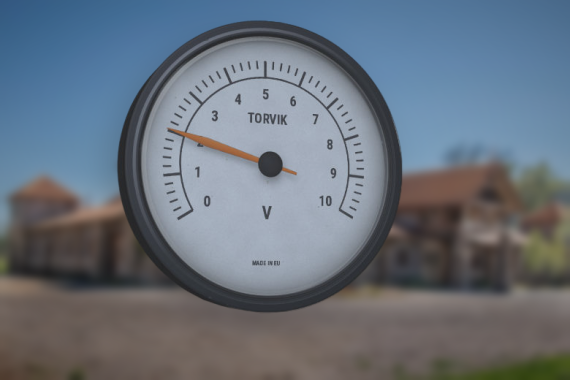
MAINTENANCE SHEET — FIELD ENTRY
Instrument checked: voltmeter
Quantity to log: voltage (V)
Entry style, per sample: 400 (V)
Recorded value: 2 (V)
